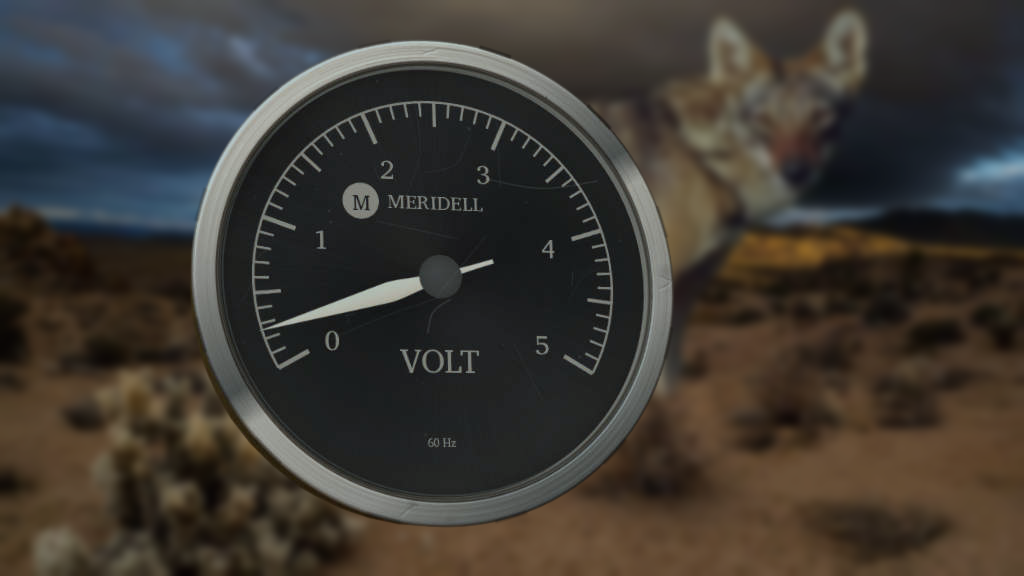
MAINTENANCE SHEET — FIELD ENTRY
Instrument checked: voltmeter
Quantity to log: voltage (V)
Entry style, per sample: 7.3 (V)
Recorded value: 0.25 (V)
